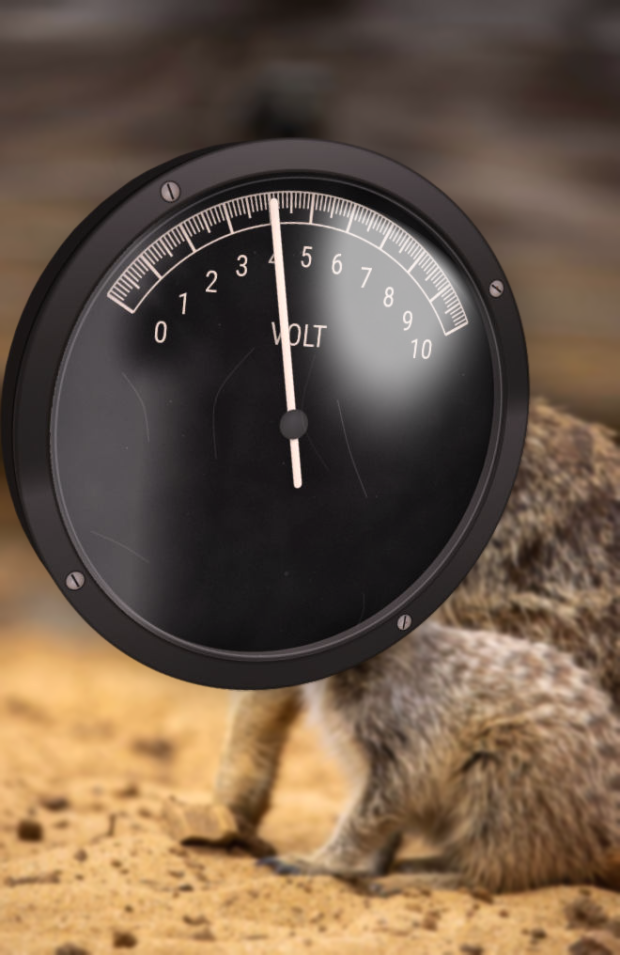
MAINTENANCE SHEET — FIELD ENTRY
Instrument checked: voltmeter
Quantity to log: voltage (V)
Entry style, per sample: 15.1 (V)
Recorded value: 4 (V)
